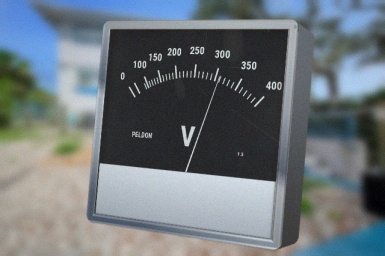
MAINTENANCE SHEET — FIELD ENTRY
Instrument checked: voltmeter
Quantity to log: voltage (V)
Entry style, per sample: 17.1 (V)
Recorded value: 310 (V)
